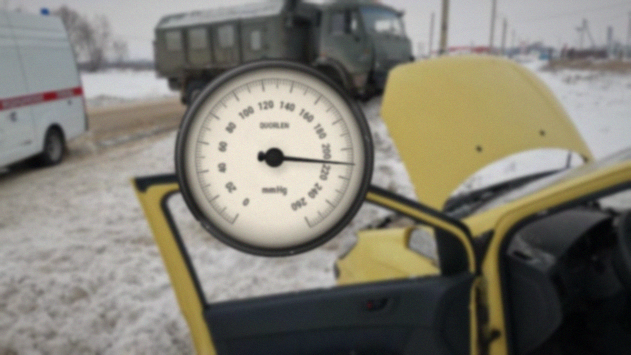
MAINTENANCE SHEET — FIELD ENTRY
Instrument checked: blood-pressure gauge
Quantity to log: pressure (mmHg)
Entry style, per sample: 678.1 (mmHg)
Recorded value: 210 (mmHg)
